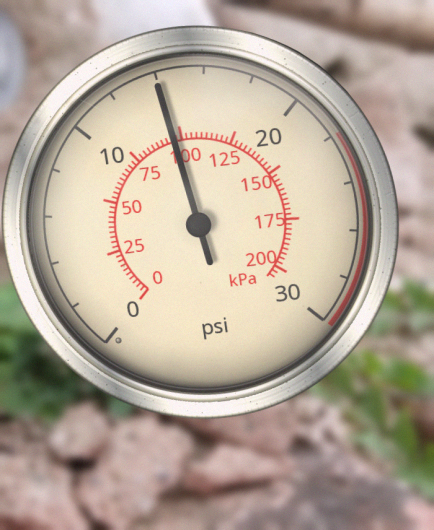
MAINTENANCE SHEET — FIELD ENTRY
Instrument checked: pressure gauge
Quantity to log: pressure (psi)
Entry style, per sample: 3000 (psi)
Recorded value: 14 (psi)
